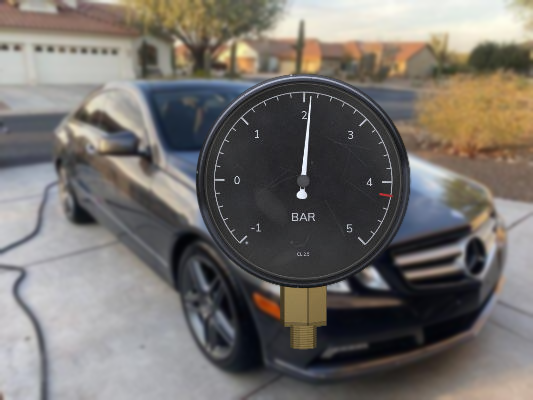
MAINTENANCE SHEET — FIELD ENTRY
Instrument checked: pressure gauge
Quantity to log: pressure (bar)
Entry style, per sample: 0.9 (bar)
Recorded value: 2.1 (bar)
